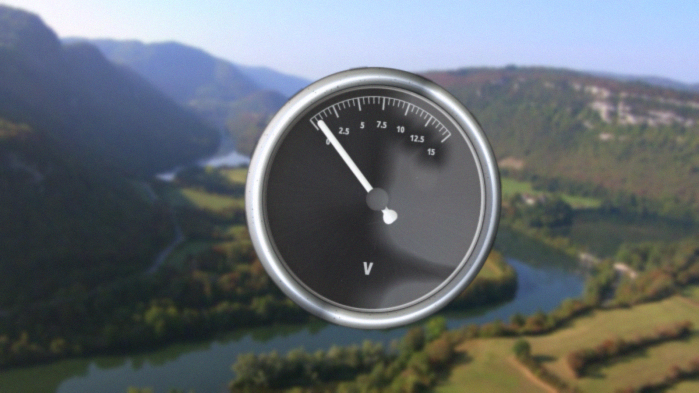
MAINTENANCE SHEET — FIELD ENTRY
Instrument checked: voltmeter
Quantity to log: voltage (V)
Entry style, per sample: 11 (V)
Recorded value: 0.5 (V)
